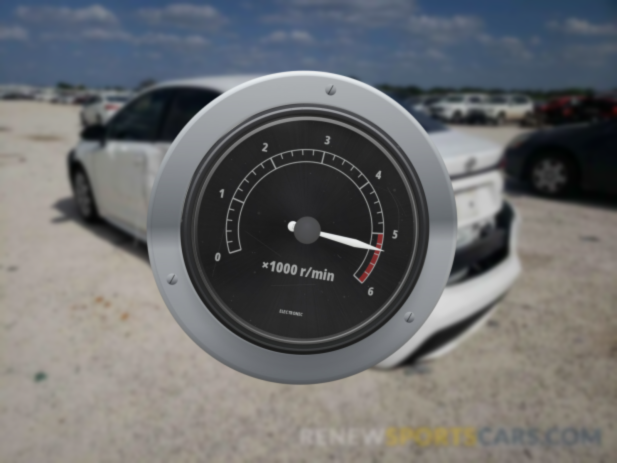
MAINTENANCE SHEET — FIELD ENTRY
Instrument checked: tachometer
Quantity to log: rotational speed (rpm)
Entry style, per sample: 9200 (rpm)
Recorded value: 5300 (rpm)
